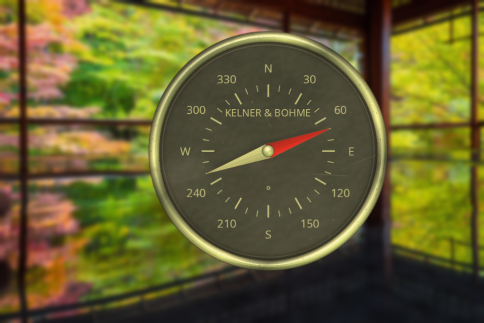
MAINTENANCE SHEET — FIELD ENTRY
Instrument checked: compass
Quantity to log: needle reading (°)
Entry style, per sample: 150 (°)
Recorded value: 70 (°)
